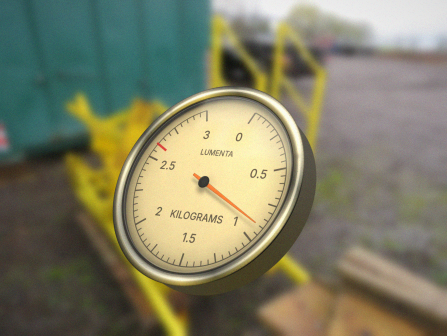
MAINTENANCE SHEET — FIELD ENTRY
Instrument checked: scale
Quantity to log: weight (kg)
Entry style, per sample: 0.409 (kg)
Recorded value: 0.9 (kg)
